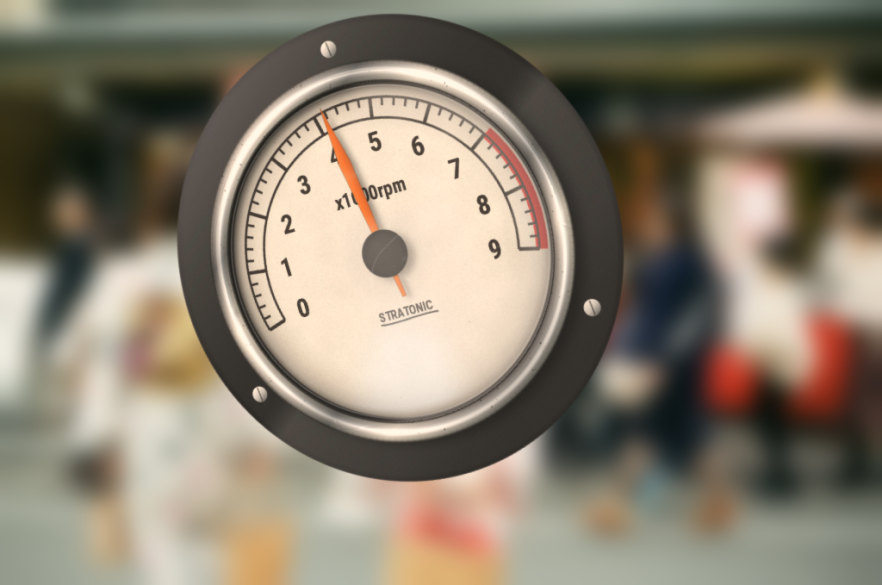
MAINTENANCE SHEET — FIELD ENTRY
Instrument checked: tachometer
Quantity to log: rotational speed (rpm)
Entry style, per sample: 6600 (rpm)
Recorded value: 4200 (rpm)
